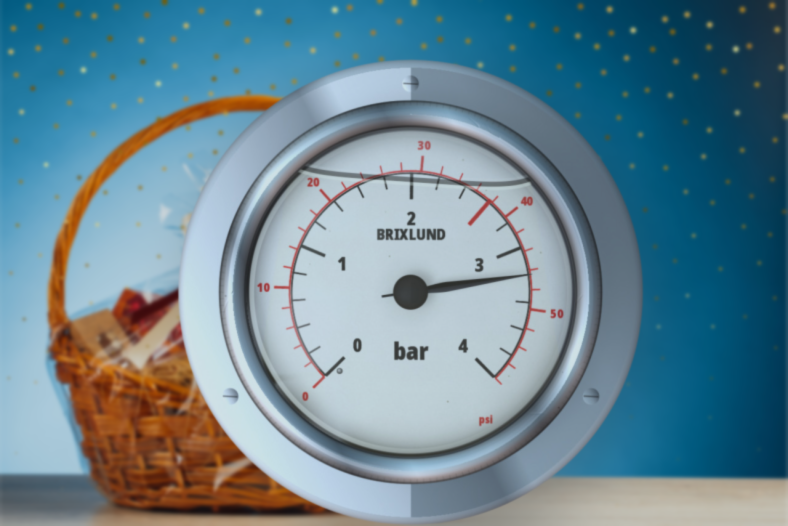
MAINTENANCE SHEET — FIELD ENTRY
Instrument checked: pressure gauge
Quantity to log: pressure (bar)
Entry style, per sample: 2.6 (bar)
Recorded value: 3.2 (bar)
